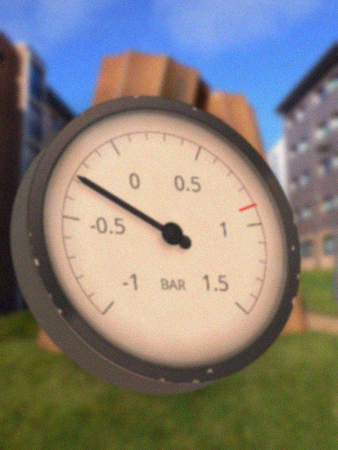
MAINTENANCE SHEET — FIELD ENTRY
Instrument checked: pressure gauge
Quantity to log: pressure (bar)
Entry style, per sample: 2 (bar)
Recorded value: -0.3 (bar)
